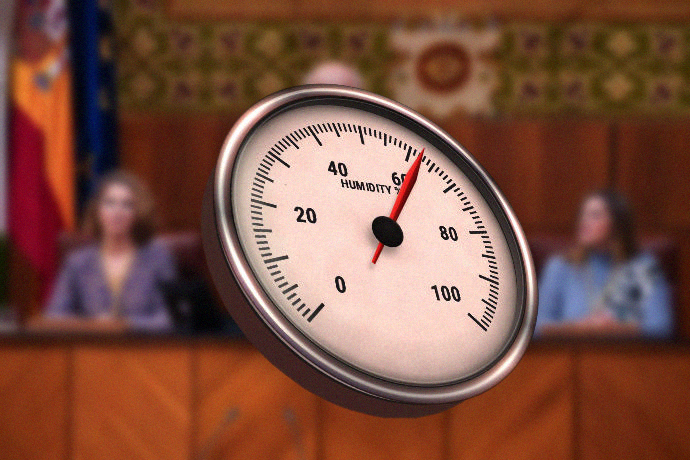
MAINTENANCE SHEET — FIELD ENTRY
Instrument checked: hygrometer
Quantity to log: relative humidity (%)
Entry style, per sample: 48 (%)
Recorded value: 62 (%)
